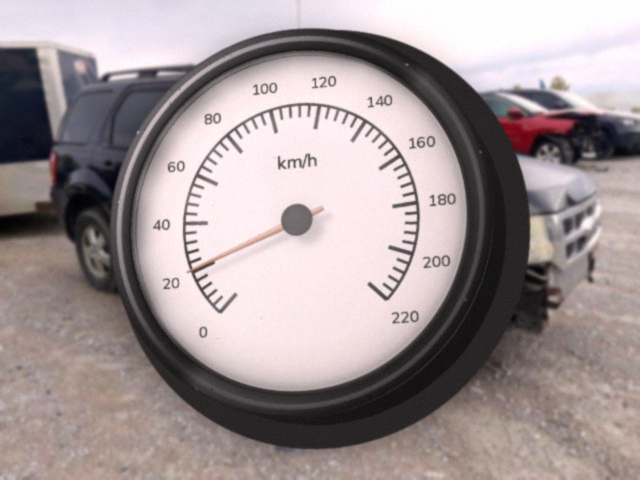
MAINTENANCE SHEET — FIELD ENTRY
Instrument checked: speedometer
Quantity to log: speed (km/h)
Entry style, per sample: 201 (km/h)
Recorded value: 20 (km/h)
